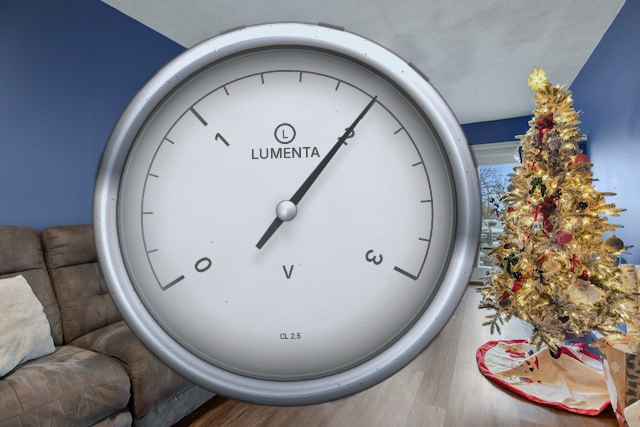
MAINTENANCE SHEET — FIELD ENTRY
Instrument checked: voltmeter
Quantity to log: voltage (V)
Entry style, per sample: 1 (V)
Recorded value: 2 (V)
